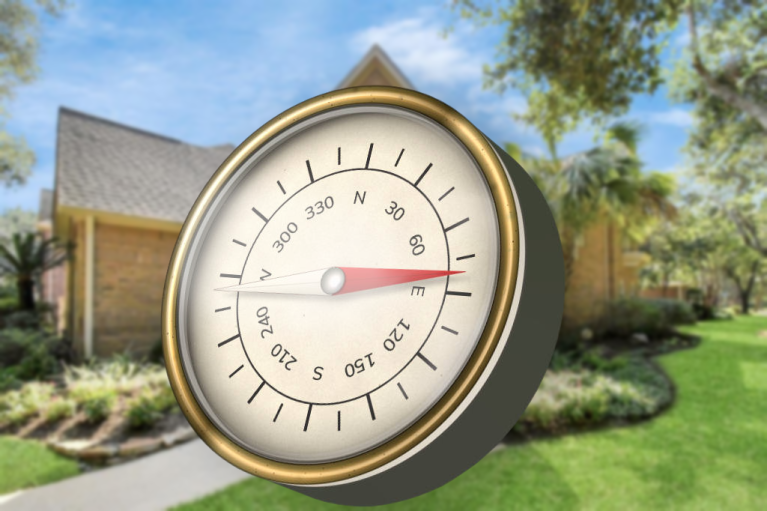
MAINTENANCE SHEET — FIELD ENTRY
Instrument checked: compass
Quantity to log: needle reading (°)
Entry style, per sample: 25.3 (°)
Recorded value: 82.5 (°)
